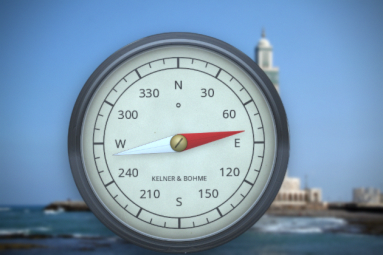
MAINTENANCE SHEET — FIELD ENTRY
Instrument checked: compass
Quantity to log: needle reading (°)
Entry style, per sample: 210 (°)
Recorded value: 80 (°)
